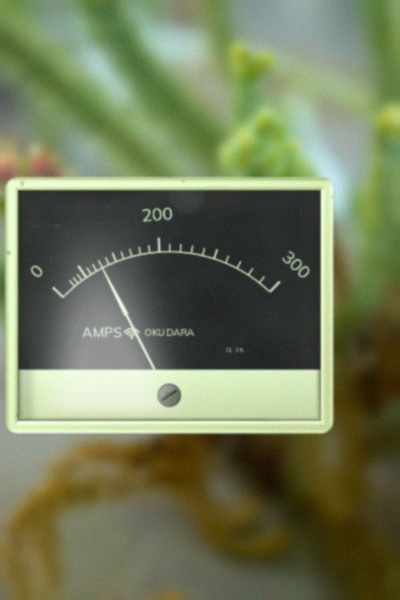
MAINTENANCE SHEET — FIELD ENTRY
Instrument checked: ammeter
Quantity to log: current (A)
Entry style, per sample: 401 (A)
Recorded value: 130 (A)
